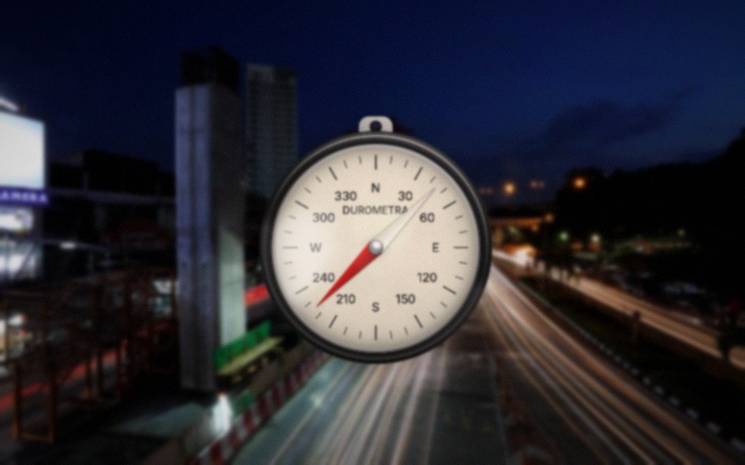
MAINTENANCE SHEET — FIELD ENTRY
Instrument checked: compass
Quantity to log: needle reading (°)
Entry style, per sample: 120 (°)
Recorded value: 225 (°)
